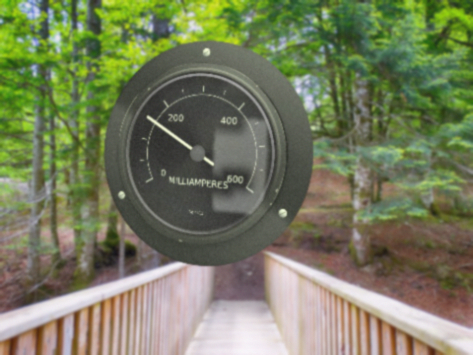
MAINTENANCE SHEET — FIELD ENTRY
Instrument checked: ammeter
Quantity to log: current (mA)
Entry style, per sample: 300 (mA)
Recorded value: 150 (mA)
